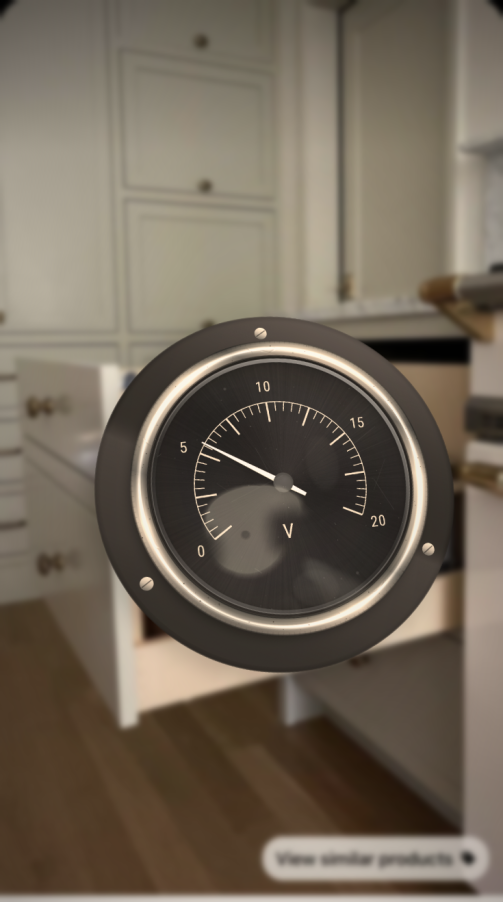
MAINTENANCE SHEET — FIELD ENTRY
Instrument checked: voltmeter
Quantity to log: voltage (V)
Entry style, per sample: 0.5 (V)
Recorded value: 5.5 (V)
